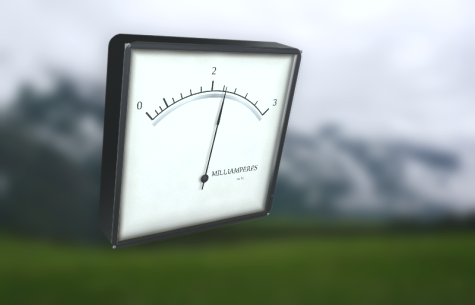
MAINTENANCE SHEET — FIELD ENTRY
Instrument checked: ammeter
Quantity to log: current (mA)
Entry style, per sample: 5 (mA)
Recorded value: 2.2 (mA)
